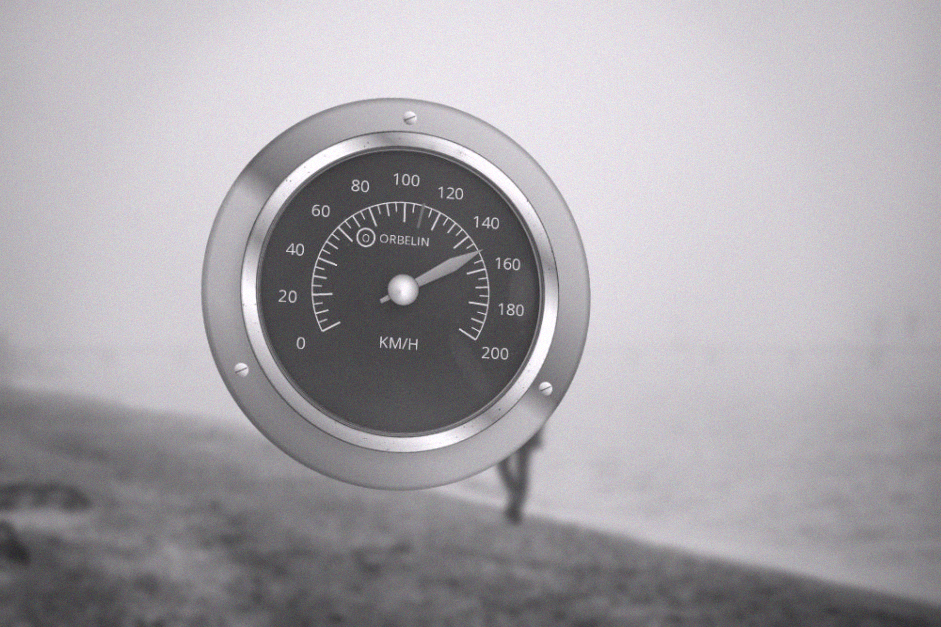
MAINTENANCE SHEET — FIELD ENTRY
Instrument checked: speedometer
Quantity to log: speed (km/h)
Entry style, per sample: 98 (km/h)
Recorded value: 150 (km/h)
